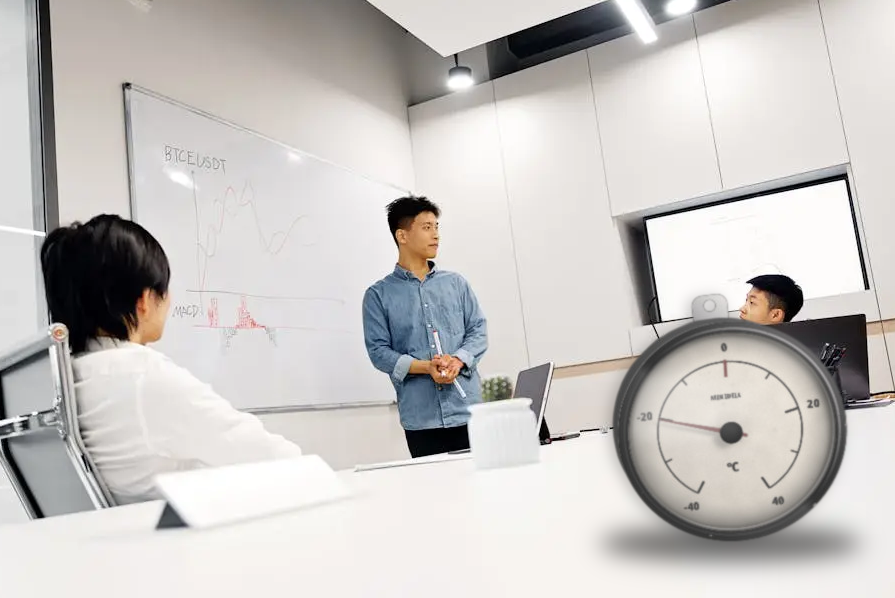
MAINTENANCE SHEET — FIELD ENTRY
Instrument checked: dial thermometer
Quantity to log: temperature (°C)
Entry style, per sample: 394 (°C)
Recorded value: -20 (°C)
